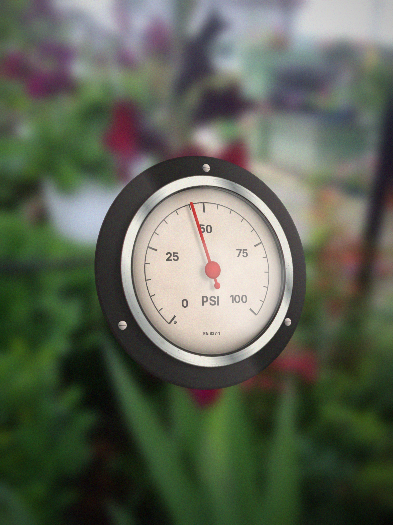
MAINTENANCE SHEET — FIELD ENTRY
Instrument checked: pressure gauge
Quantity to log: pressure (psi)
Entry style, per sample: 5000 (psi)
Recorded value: 45 (psi)
